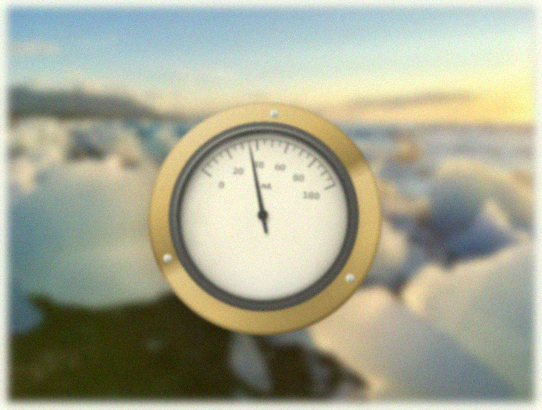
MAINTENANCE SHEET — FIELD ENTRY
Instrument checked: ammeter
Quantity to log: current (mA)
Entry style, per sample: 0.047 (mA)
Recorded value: 35 (mA)
